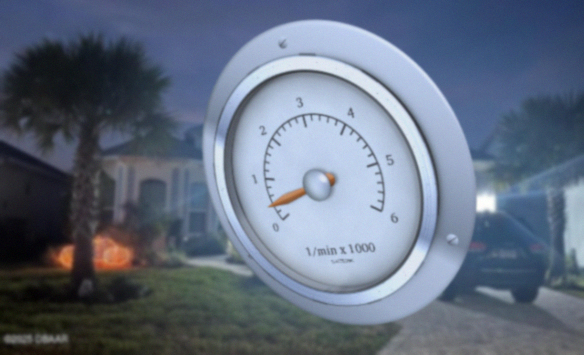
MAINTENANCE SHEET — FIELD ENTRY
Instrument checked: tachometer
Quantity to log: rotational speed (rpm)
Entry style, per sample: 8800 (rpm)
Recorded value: 400 (rpm)
